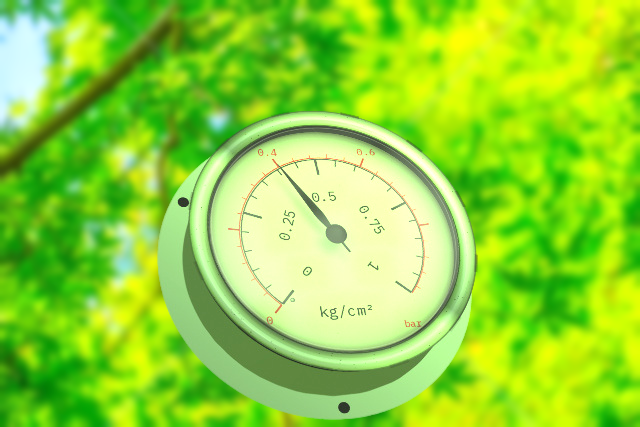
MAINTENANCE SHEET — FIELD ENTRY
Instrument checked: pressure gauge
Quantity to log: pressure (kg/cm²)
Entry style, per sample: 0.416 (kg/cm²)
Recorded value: 0.4 (kg/cm²)
